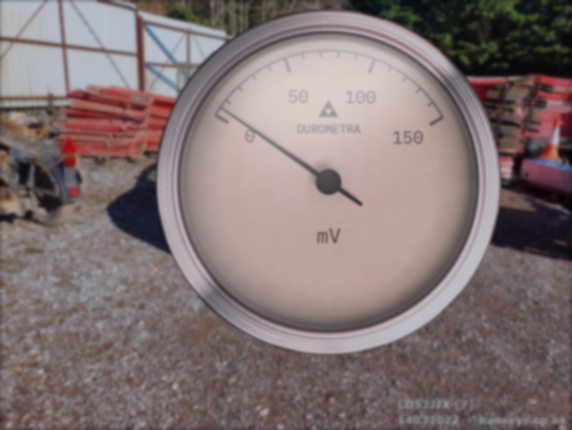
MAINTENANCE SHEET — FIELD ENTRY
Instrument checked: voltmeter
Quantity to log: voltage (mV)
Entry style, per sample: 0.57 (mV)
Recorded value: 5 (mV)
